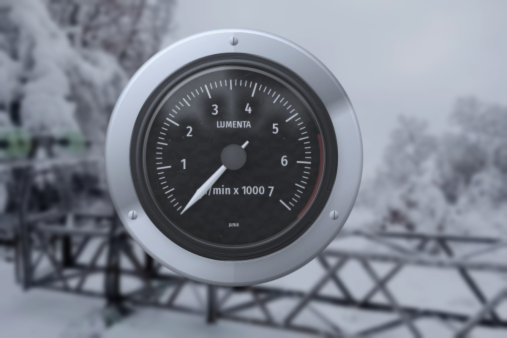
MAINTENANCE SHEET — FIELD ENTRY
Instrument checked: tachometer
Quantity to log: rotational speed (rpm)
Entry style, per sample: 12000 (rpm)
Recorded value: 0 (rpm)
